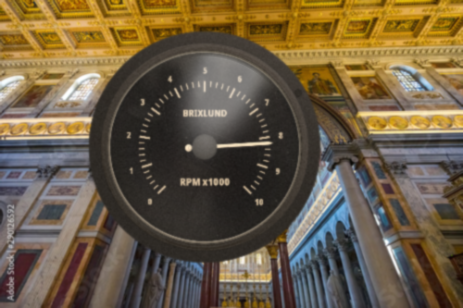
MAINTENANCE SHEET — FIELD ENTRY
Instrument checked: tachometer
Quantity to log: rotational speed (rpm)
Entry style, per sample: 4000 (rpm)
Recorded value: 8200 (rpm)
